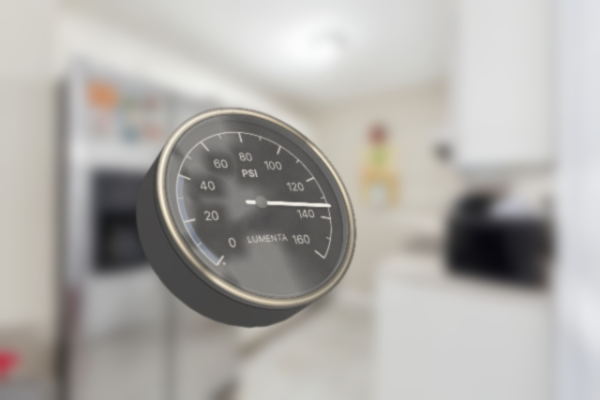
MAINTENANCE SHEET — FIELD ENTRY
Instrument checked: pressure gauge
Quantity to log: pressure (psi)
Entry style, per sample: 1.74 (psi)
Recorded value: 135 (psi)
